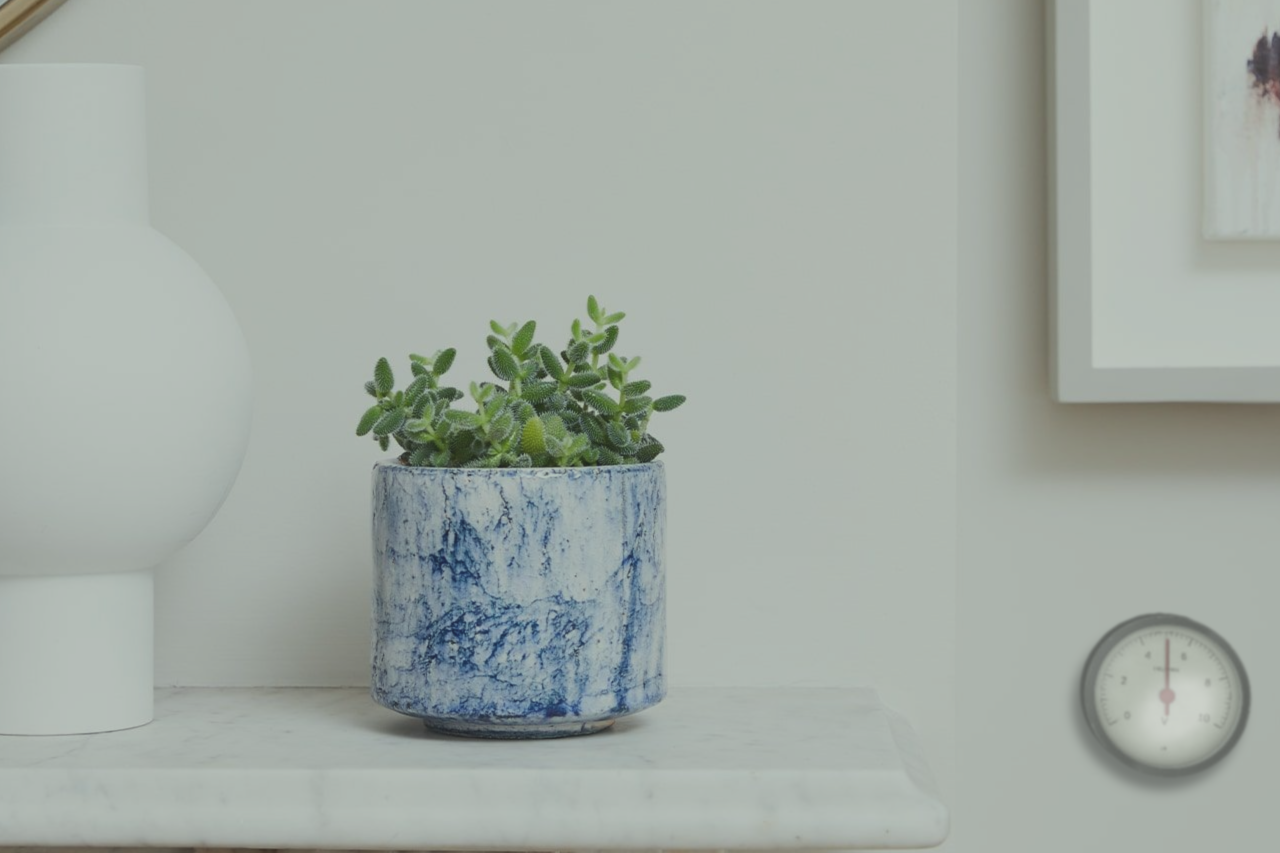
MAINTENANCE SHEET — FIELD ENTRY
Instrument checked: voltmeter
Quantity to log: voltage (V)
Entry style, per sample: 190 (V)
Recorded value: 5 (V)
